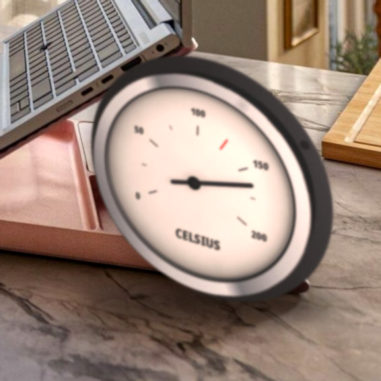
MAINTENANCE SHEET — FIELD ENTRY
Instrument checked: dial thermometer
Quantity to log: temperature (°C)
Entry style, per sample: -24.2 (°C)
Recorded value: 162.5 (°C)
